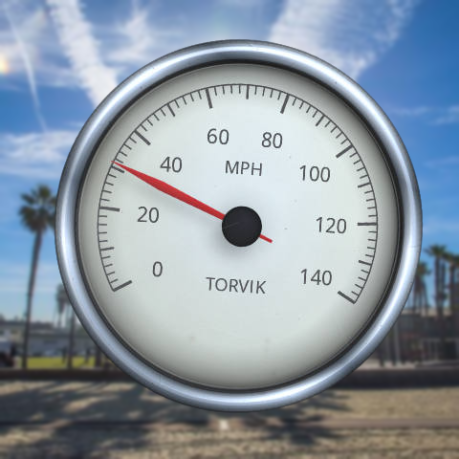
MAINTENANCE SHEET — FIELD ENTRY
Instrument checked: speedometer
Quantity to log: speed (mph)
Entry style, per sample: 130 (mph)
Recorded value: 31 (mph)
